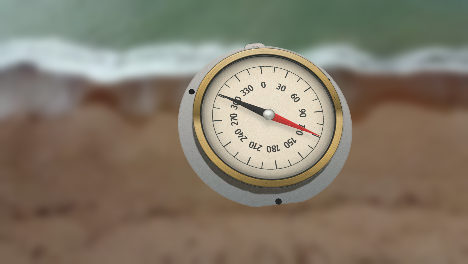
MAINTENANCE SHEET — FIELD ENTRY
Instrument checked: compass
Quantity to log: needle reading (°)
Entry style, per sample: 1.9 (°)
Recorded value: 120 (°)
